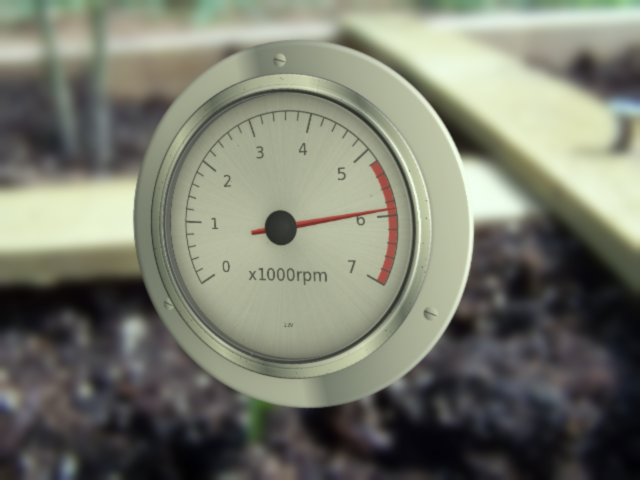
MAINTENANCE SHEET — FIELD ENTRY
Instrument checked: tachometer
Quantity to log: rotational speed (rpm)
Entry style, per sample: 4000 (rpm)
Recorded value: 5900 (rpm)
